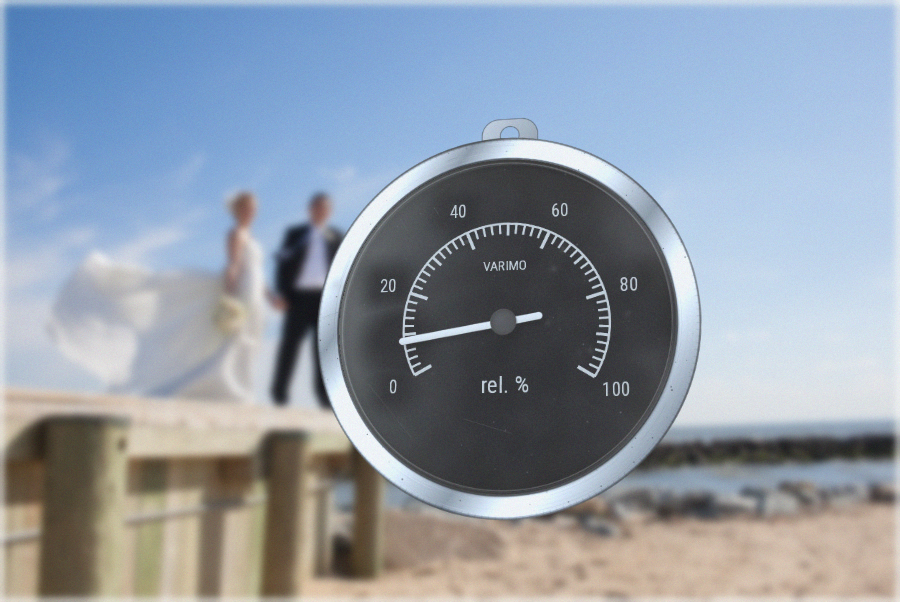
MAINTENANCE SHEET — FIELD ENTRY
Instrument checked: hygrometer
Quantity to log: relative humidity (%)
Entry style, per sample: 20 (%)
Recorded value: 8 (%)
